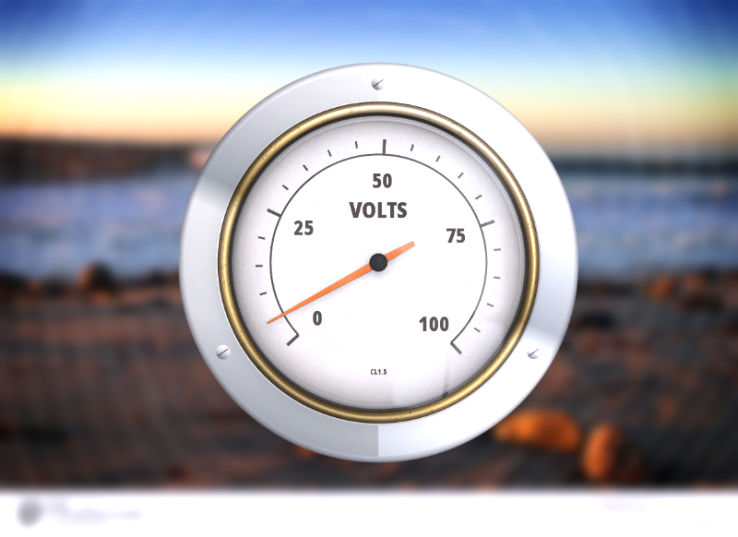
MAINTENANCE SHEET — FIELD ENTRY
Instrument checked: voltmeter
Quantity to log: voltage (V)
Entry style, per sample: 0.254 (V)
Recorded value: 5 (V)
